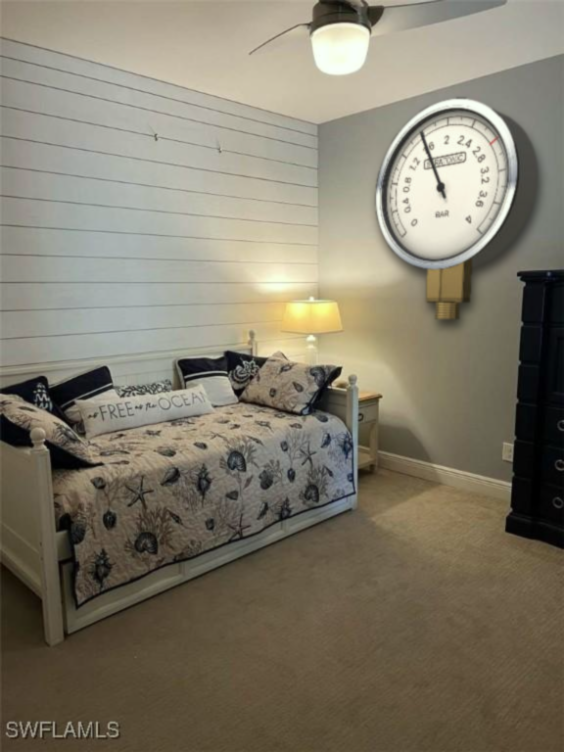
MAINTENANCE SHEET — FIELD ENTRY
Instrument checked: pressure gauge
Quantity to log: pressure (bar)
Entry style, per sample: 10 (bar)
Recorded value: 1.6 (bar)
